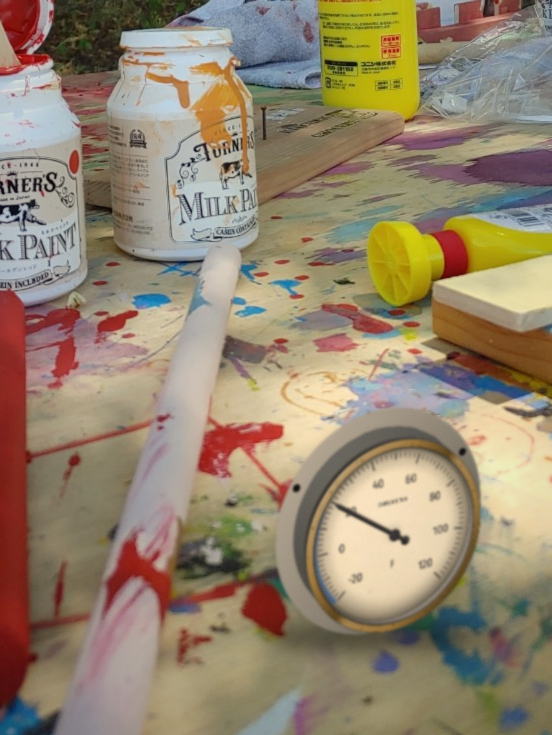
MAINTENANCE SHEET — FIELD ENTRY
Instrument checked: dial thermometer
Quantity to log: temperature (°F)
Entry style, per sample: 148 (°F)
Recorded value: 20 (°F)
